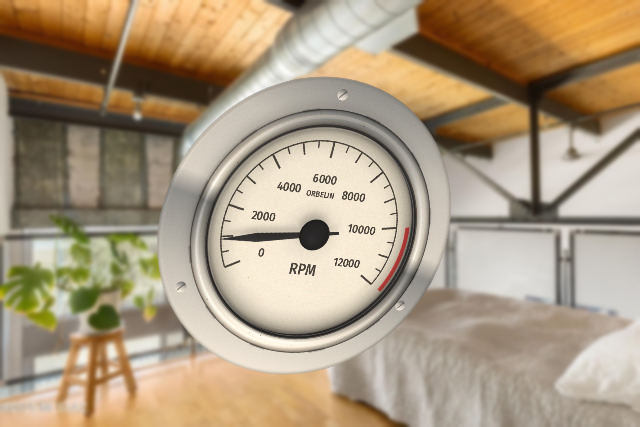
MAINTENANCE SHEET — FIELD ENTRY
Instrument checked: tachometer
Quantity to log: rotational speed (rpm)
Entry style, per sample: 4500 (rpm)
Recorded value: 1000 (rpm)
